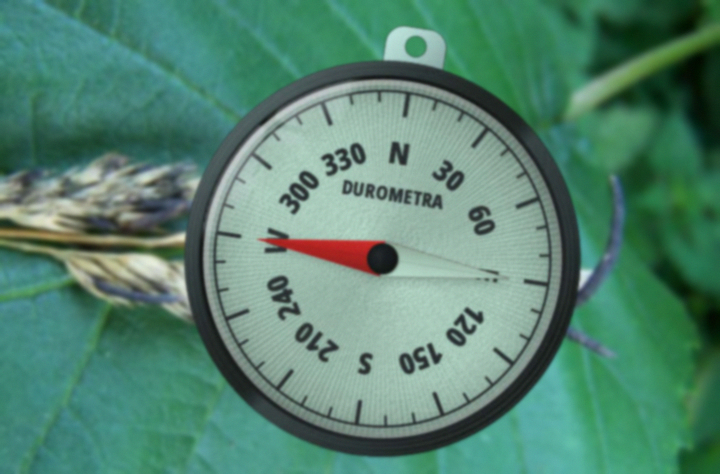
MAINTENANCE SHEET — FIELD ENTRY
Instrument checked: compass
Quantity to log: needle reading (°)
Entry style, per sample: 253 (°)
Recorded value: 270 (°)
